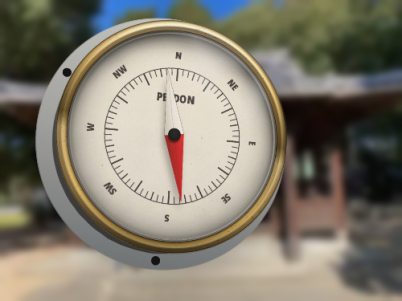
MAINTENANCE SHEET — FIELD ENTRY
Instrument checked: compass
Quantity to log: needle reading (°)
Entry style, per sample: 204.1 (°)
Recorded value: 170 (°)
